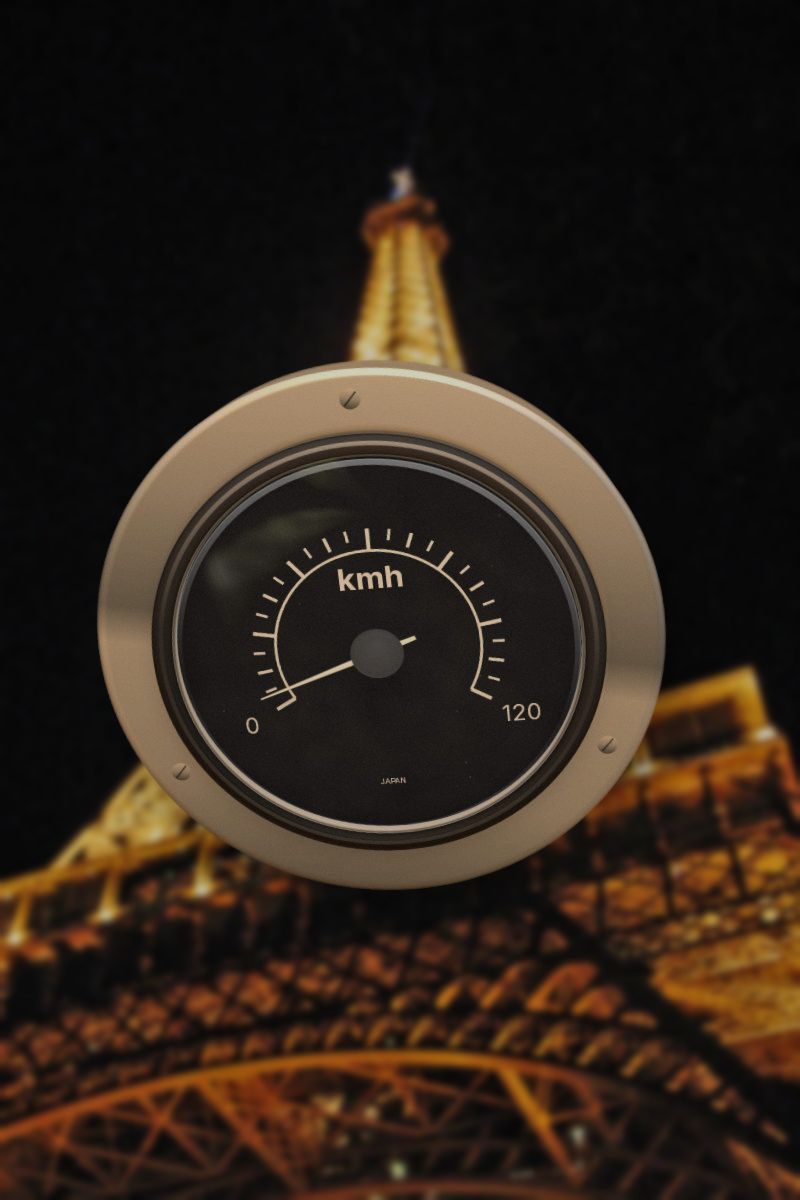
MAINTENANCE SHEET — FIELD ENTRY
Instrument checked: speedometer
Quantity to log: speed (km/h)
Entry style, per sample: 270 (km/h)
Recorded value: 5 (km/h)
